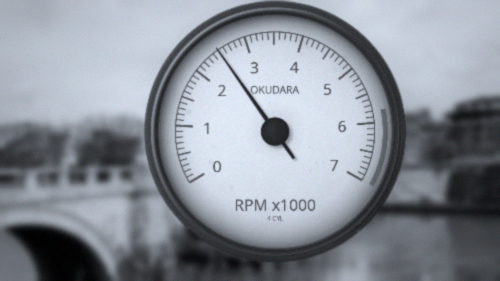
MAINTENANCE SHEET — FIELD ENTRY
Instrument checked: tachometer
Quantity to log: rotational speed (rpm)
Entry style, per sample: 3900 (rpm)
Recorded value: 2500 (rpm)
